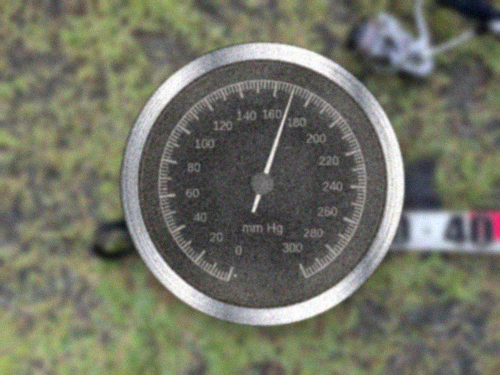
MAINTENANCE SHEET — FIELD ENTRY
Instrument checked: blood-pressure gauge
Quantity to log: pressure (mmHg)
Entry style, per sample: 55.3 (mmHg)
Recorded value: 170 (mmHg)
